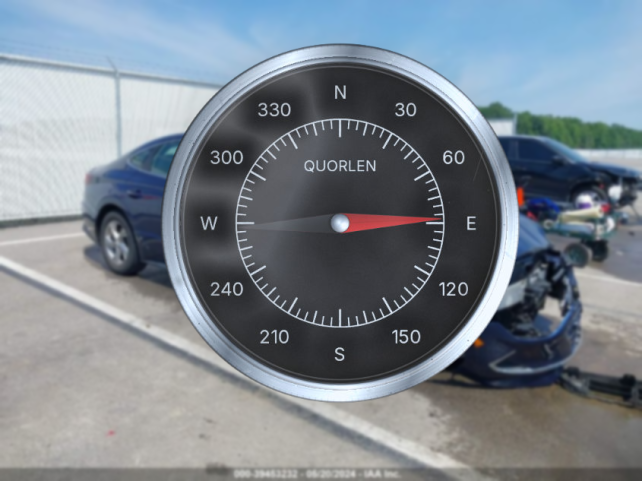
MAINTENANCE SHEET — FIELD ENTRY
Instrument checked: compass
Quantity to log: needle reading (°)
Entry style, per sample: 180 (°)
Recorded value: 87.5 (°)
